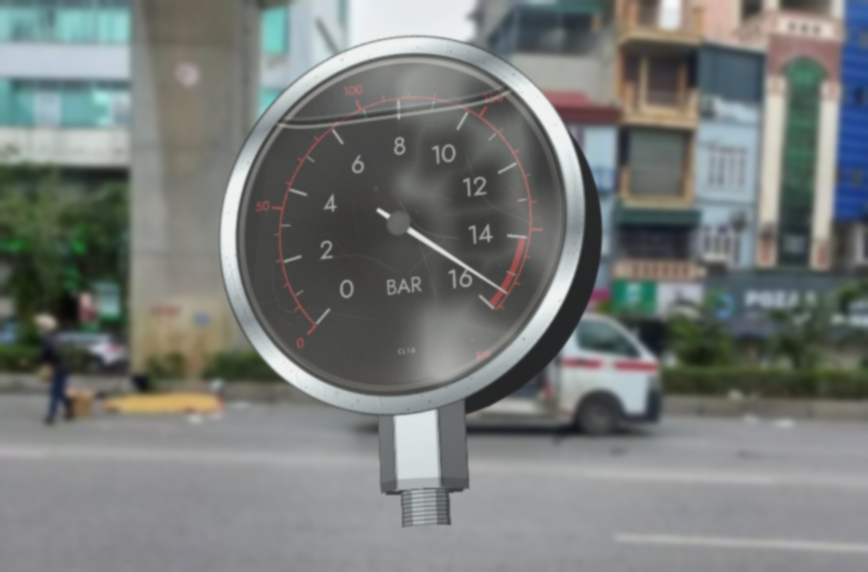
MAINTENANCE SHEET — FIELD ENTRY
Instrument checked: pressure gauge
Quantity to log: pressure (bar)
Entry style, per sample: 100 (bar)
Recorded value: 15.5 (bar)
